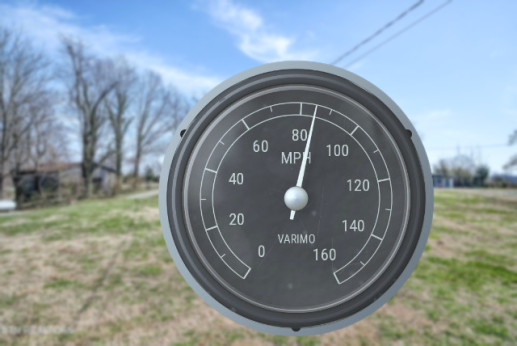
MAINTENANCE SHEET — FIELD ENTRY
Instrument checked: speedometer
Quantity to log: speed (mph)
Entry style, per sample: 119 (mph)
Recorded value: 85 (mph)
